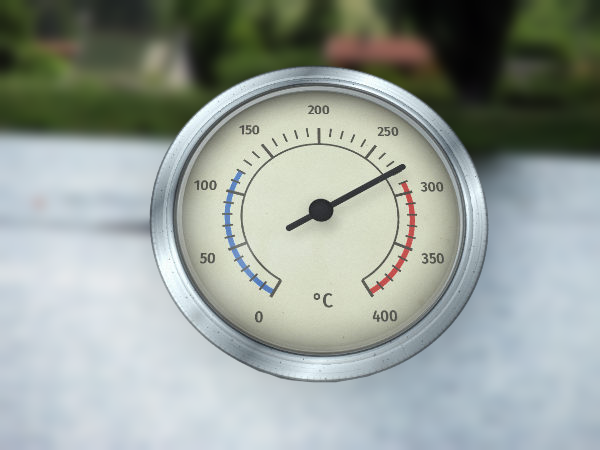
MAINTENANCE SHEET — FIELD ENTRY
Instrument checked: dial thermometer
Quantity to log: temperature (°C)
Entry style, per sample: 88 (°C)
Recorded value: 280 (°C)
